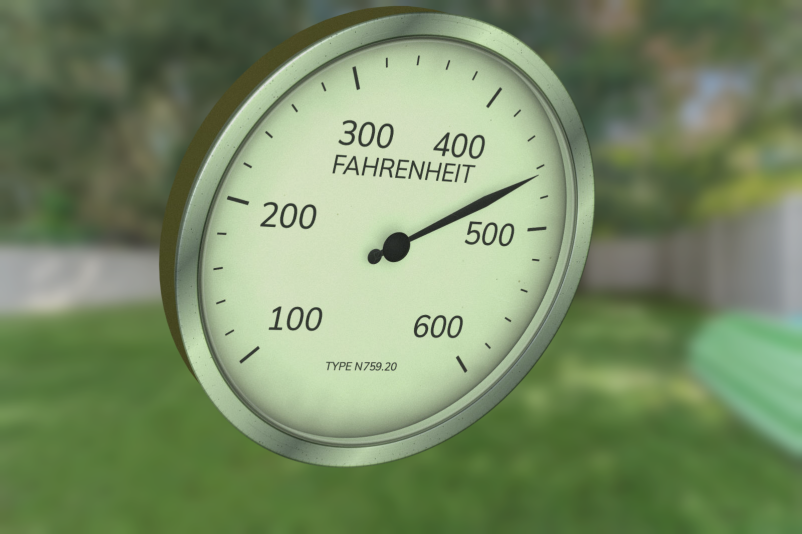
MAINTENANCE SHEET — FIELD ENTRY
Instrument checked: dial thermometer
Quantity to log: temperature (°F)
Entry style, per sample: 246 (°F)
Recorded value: 460 (°F)
